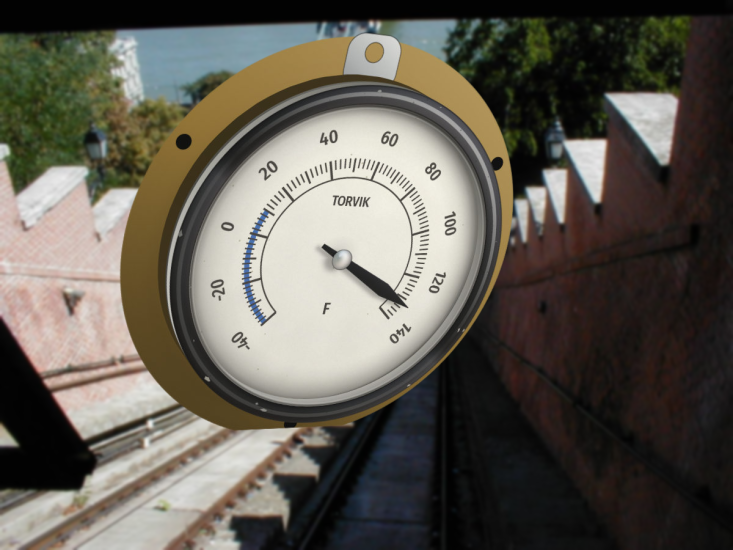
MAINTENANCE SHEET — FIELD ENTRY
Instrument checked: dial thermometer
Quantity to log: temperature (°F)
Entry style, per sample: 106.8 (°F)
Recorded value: 132 (°F)
